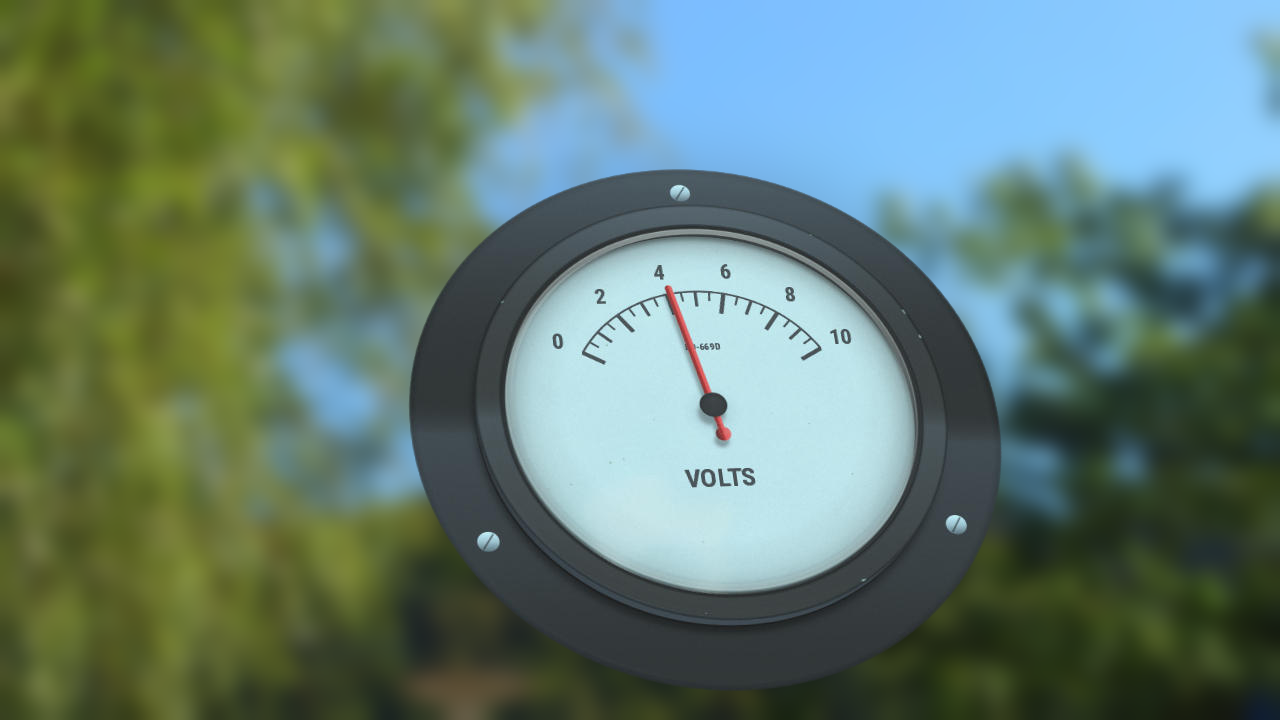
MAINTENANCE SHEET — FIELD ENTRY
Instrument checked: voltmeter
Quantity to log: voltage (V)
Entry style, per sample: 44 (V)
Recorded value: 4 (V)
